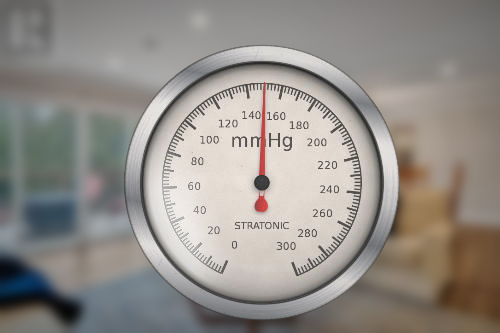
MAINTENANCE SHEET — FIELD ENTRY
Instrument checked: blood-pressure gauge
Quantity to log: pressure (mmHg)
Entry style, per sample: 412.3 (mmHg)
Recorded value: 150 (mmHg)
